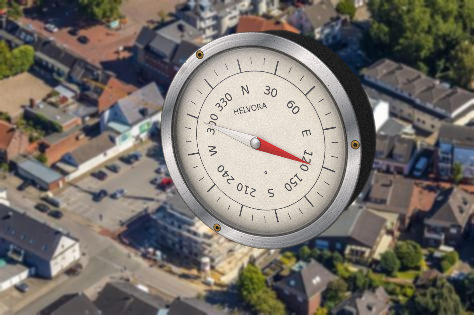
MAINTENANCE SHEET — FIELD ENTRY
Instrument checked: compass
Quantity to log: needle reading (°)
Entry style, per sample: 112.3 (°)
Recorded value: 120 (°)
